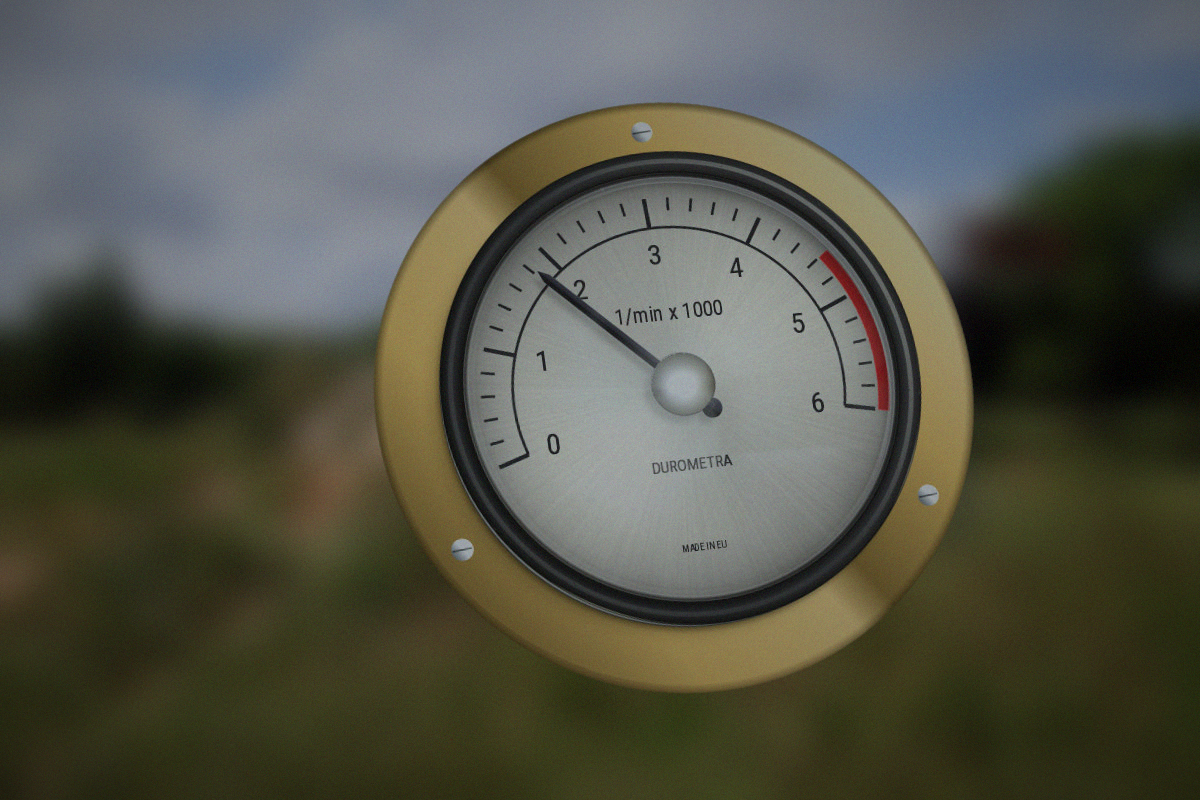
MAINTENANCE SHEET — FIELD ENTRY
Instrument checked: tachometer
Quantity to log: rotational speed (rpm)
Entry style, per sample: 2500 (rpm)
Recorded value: 1800 (rpm)
